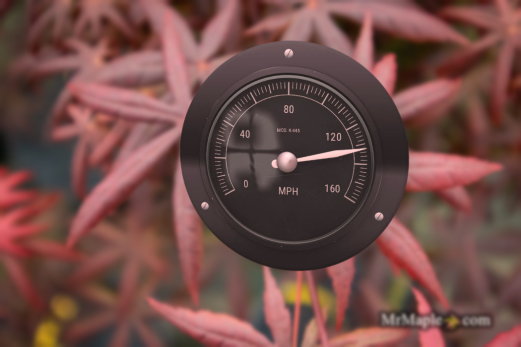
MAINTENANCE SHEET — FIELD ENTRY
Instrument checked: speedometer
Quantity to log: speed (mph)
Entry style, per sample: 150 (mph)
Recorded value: 132 (mph)
